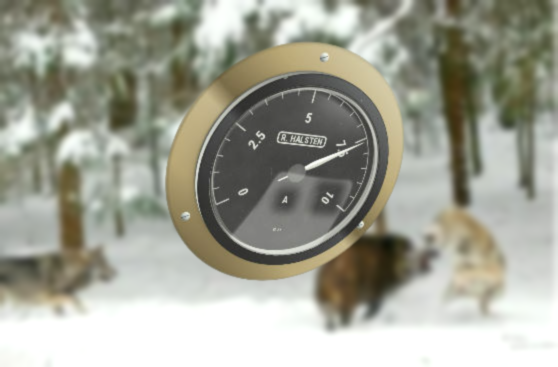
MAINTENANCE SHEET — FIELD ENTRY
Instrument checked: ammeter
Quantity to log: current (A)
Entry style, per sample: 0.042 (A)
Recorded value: 7.5 (A)
